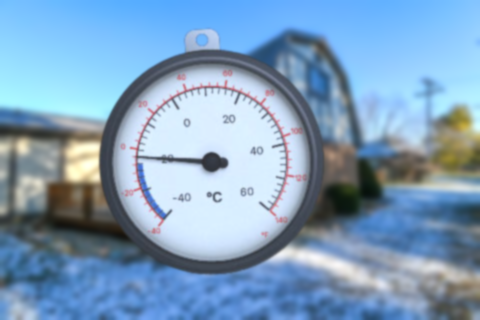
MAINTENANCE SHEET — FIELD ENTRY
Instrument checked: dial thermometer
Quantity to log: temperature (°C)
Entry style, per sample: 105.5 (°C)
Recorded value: -20 (°C)
